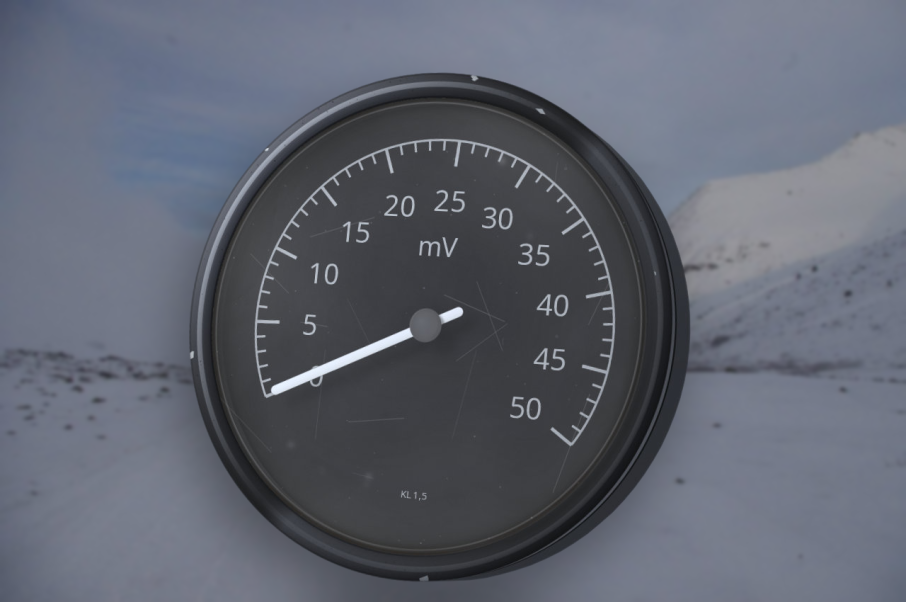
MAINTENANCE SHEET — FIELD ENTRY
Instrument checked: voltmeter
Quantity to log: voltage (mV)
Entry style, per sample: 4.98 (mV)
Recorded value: 0 (mV)
